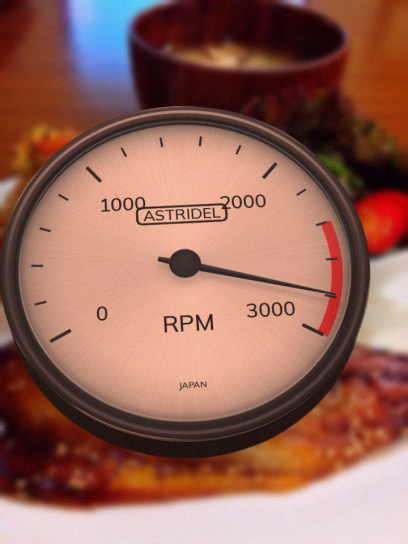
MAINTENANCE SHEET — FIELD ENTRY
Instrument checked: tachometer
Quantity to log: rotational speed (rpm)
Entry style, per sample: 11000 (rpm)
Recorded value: 2800 (rpm)
